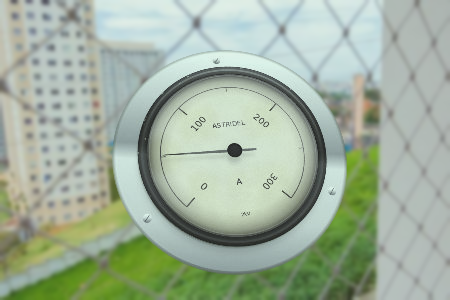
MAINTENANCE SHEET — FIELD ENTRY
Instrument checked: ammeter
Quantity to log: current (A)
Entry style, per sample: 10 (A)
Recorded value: 50 (A)
